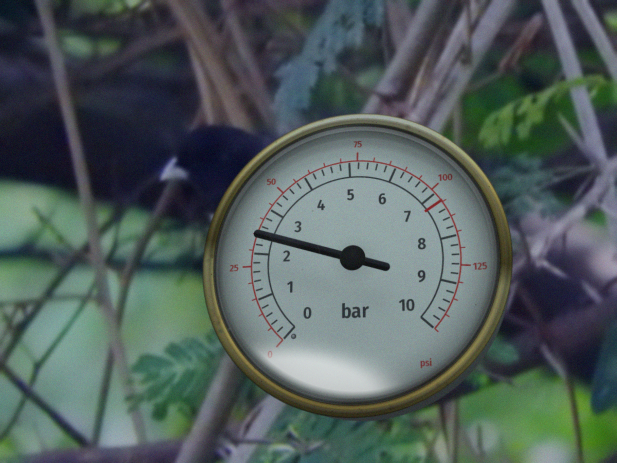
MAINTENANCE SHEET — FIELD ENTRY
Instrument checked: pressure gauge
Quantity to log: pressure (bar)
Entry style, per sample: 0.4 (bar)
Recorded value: 2.4 (bar)
